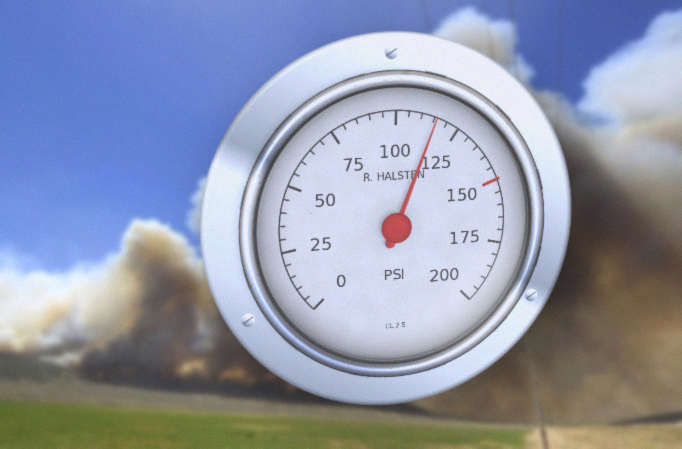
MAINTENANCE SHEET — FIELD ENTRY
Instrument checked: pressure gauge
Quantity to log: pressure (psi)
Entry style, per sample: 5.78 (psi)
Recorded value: 115 (psi)
